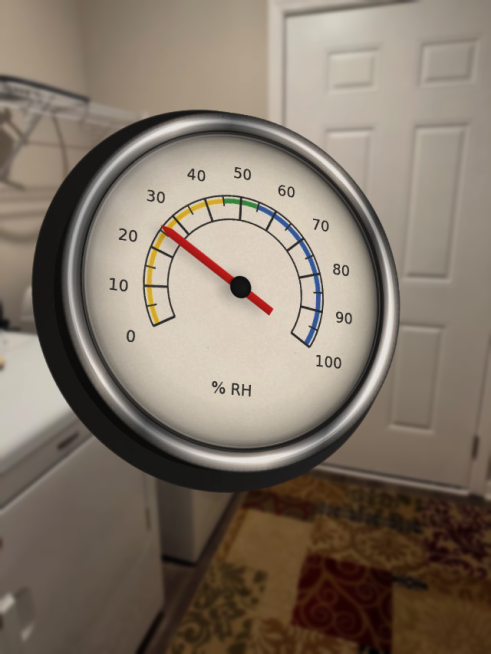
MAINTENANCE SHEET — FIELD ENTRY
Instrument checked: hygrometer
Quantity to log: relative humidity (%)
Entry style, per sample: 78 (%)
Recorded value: 25 (%)
